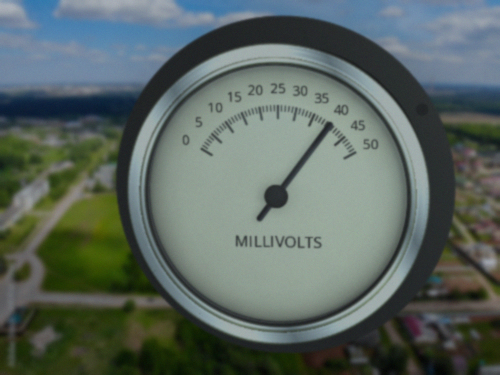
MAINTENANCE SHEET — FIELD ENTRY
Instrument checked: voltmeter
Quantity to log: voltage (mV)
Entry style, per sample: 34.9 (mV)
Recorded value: 40 (mV)
